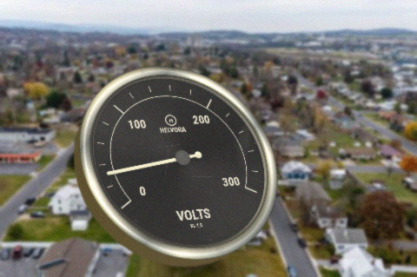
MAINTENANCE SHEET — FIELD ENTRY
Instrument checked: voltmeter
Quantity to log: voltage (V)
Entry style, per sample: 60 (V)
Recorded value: 30 (V)
